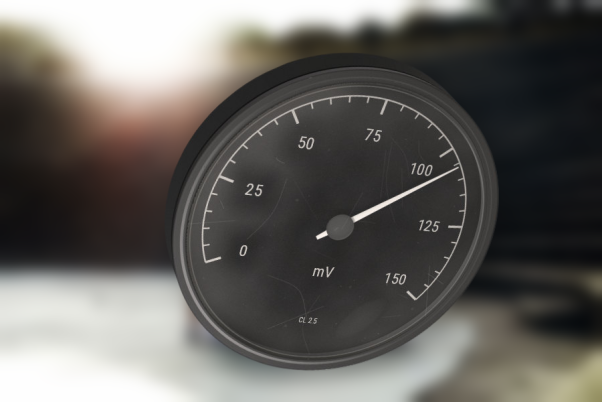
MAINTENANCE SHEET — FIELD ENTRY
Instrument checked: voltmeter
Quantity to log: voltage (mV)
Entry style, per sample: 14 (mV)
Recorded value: 105 (mV)
